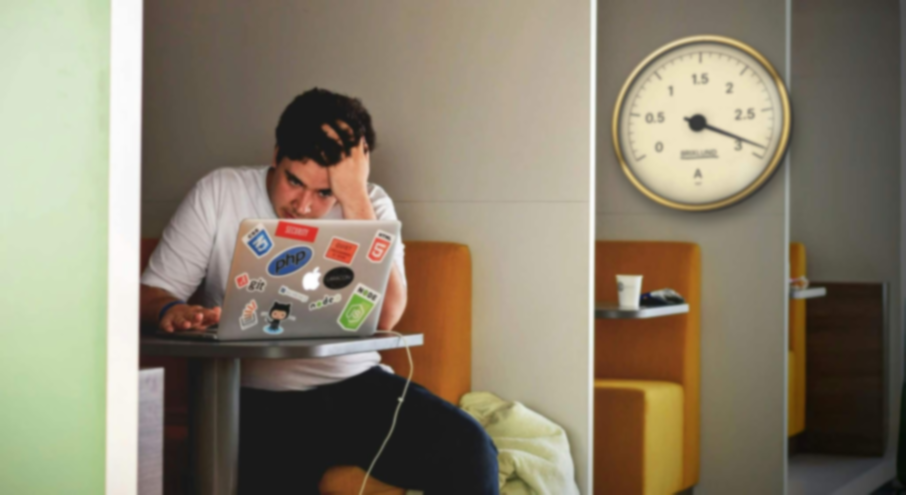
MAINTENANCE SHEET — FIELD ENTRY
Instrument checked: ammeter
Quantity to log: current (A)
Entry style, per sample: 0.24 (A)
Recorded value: 2.9 (A)
